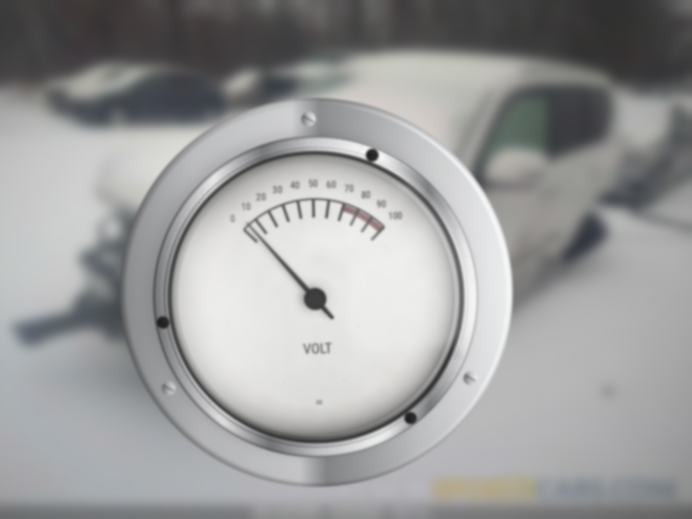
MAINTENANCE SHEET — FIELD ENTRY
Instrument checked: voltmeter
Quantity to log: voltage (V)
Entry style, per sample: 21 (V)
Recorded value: 5 (V)
